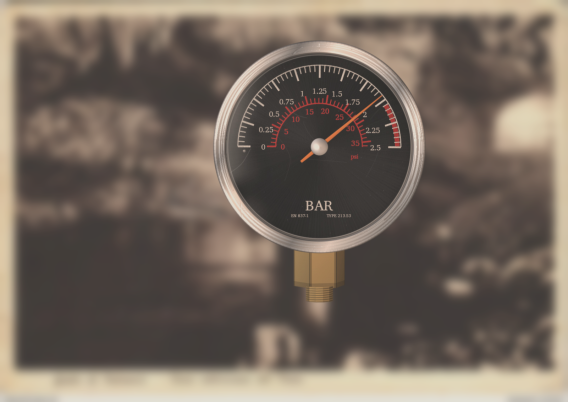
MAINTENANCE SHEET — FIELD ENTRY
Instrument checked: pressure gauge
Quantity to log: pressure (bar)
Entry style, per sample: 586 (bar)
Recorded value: 1.95 (bar)
